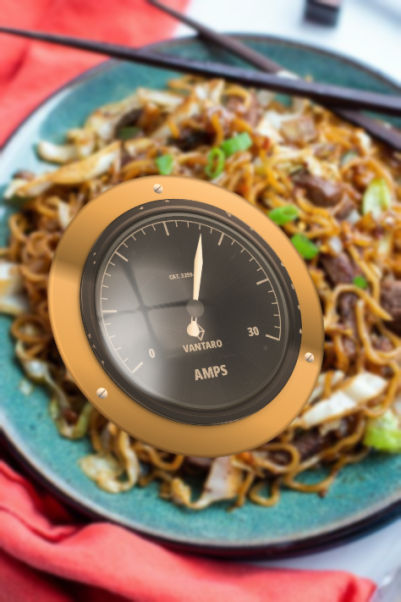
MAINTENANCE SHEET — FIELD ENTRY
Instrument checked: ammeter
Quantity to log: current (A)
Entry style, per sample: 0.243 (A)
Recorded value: 18 (A)
